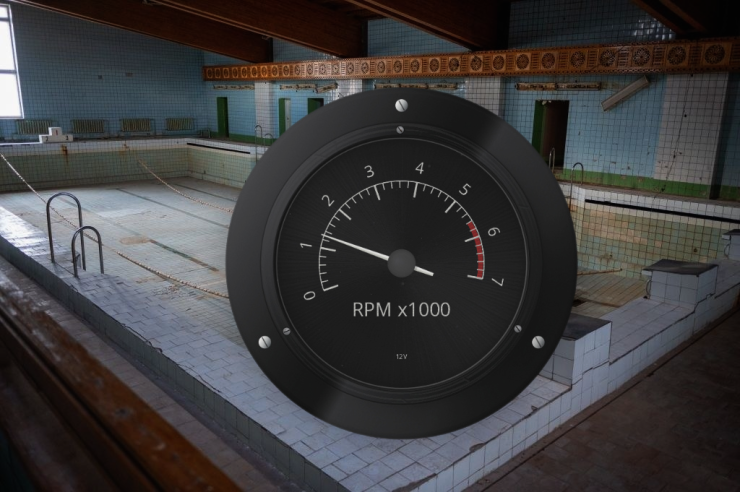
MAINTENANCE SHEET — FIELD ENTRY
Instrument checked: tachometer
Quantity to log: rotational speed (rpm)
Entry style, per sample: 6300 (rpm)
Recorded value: 1300 (rpm)
